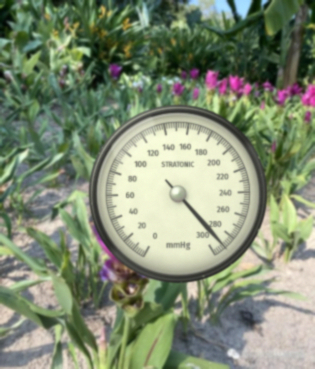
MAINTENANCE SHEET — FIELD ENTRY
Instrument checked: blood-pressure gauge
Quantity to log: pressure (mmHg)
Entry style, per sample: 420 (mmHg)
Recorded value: 290 (mmHg)
